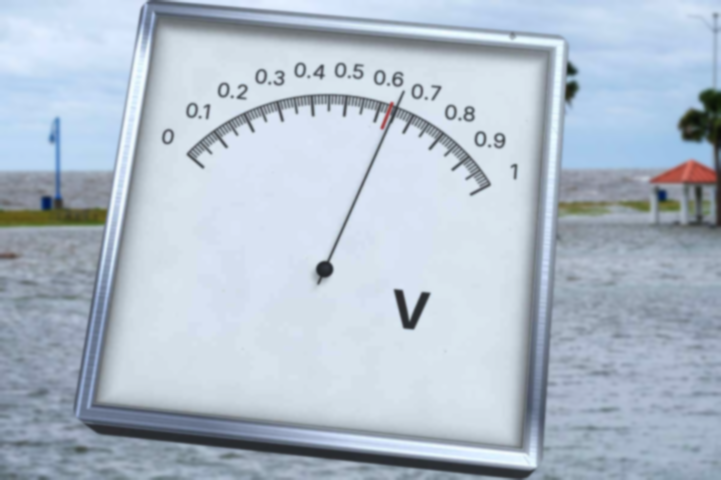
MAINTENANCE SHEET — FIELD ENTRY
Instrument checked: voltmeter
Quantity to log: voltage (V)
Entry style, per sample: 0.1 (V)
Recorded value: 0.65 (V)
